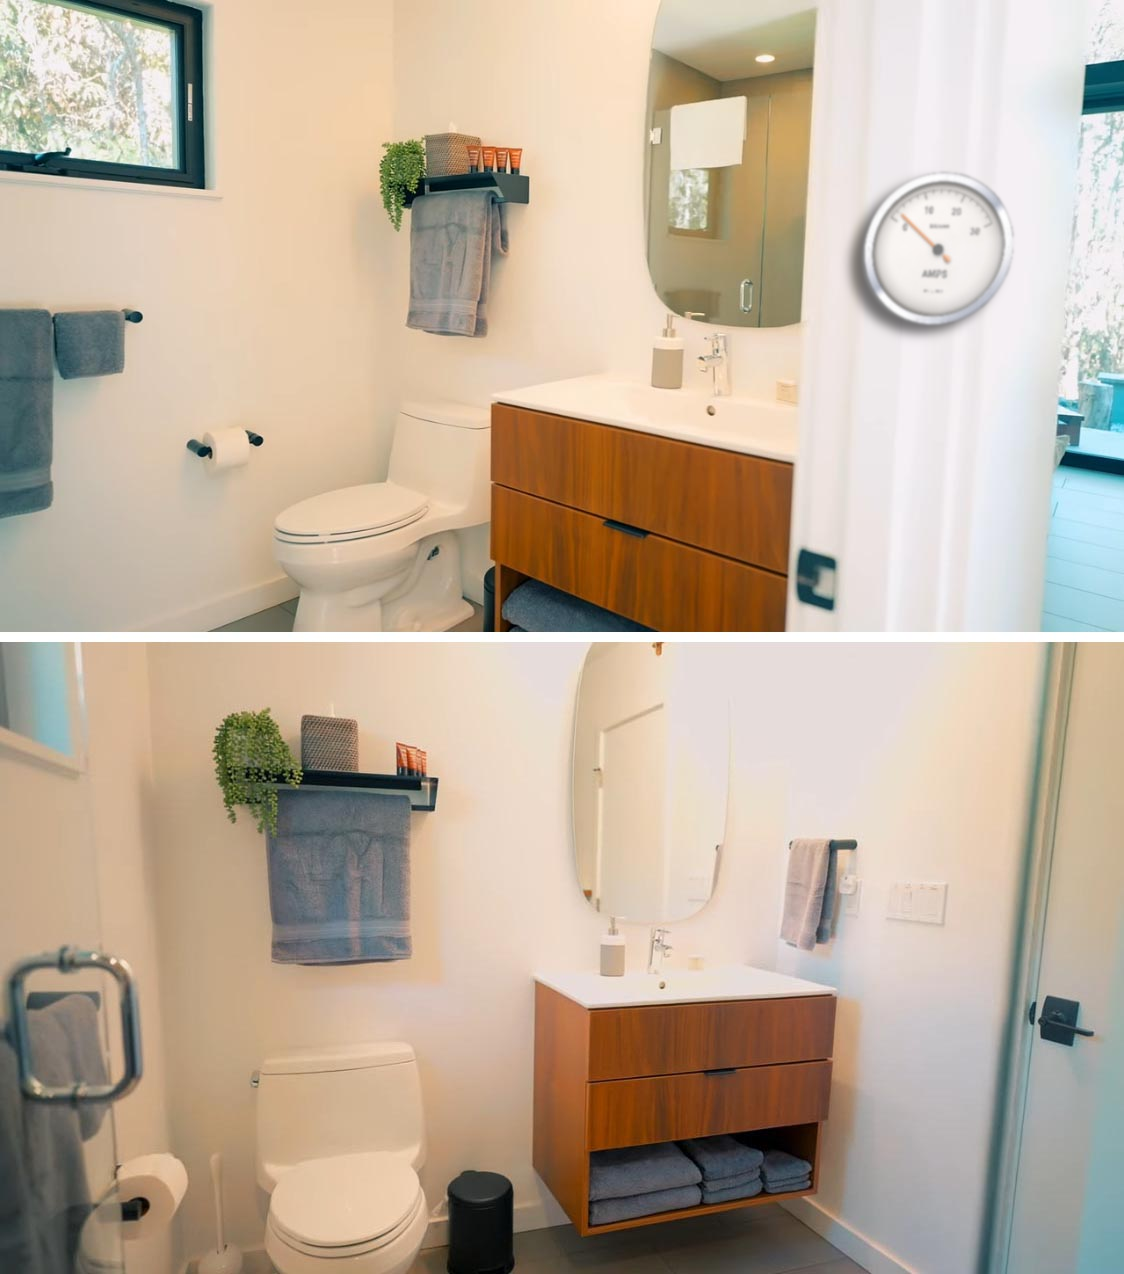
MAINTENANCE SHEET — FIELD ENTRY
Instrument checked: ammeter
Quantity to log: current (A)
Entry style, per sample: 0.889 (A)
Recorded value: 2 (A)
